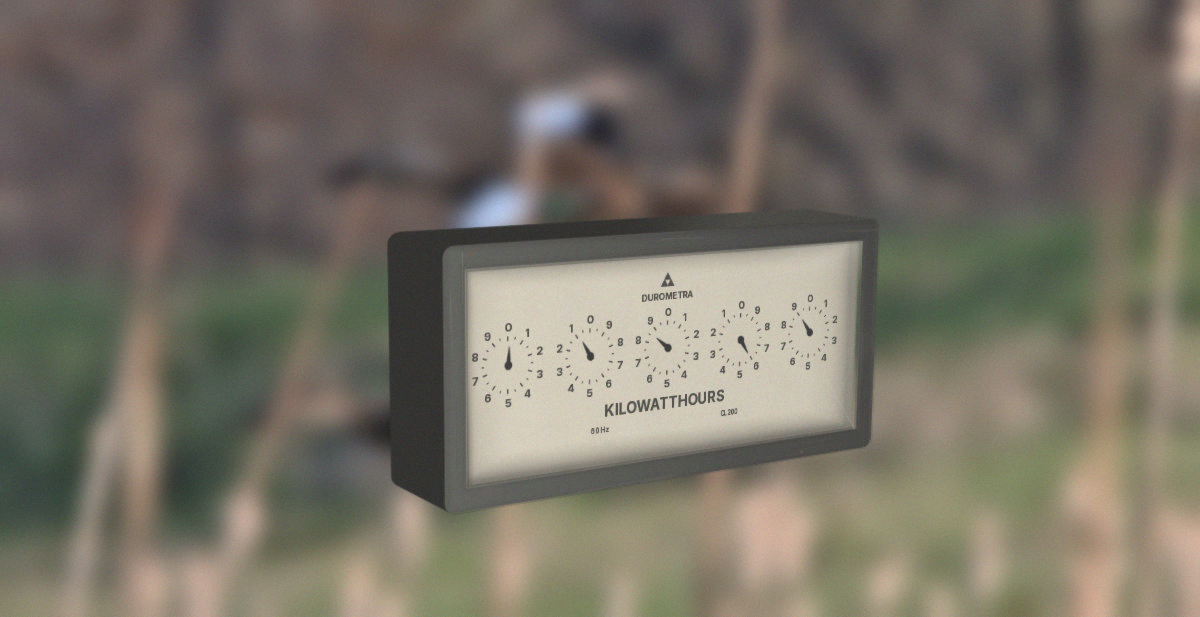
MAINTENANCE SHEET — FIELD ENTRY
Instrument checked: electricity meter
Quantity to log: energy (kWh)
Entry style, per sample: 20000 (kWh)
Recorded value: 859 (kWh)
